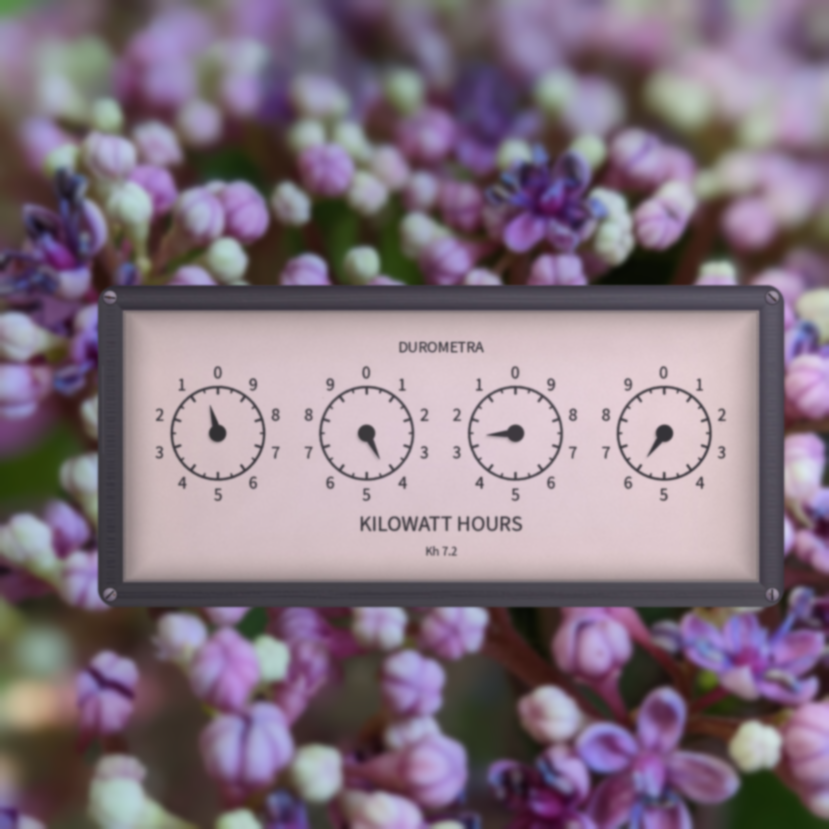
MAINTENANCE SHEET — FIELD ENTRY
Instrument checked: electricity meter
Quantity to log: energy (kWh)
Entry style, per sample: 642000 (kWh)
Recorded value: 426 (kWh)
